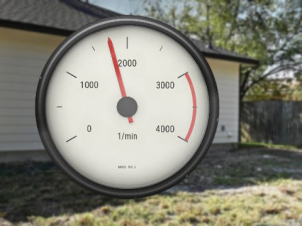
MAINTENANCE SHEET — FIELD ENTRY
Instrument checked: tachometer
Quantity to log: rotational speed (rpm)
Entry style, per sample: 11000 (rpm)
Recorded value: 1750 (rpm)
